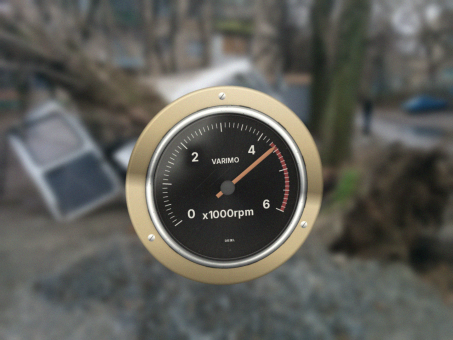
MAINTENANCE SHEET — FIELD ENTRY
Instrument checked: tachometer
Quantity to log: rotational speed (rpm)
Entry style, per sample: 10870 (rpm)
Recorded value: 4400 (rpm)
